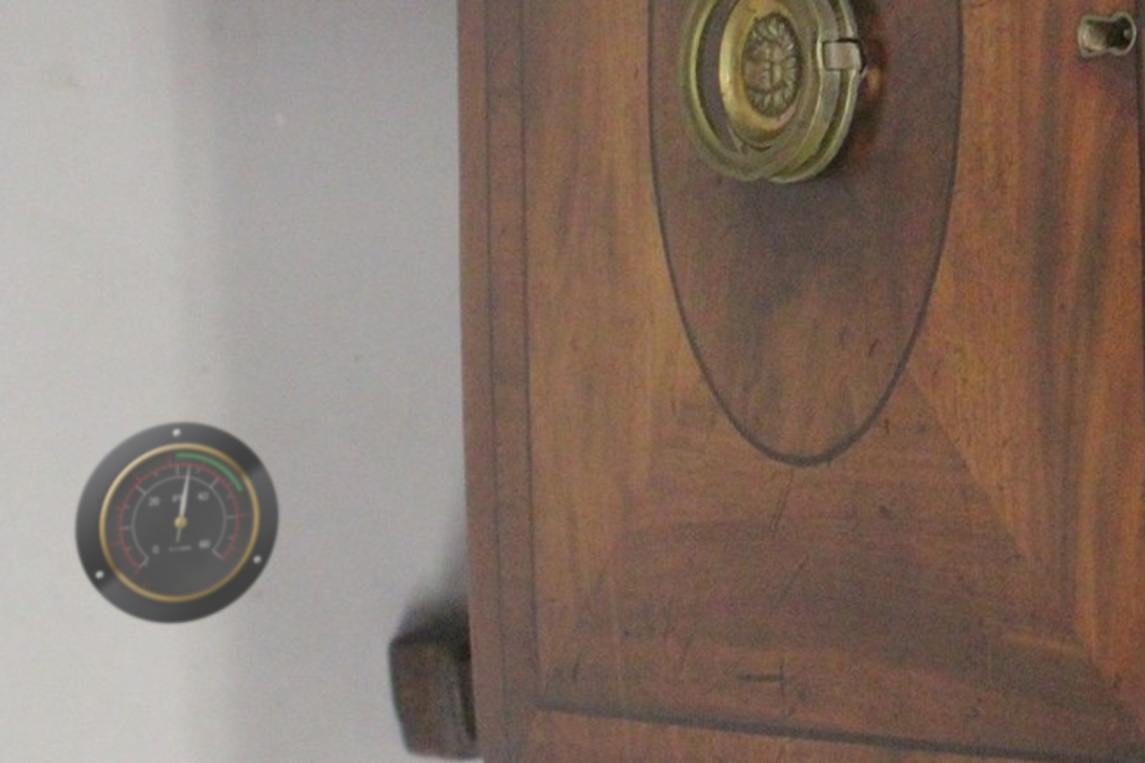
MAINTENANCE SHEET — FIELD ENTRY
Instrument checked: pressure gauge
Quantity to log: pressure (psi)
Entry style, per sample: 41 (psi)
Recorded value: 32.5 (psi)
